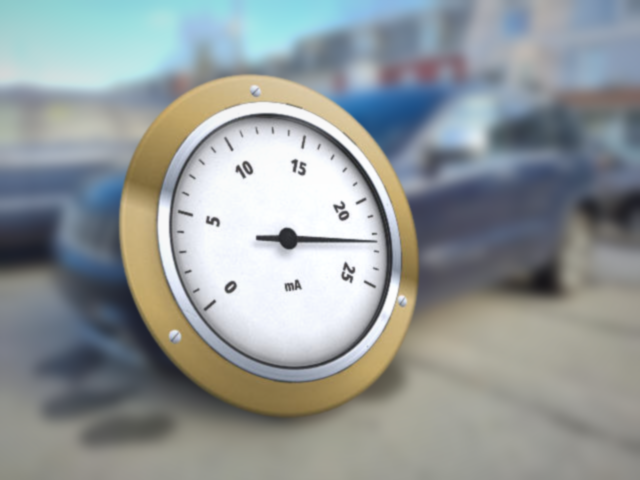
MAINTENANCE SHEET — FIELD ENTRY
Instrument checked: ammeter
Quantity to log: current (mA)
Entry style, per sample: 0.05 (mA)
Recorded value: 22.5 (mA)
